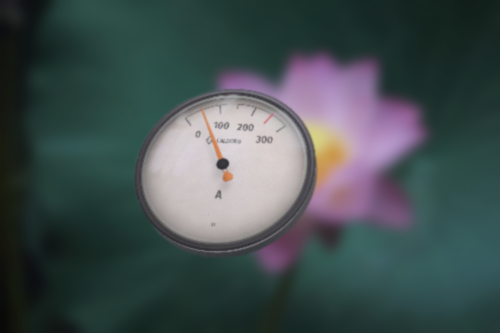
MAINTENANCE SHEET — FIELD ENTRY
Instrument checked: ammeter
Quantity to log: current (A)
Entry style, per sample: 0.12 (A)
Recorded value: 50 (A)
